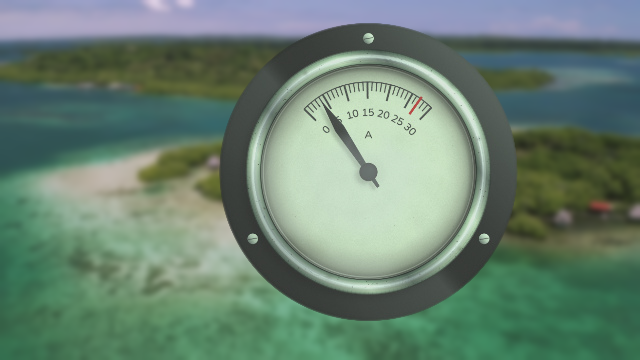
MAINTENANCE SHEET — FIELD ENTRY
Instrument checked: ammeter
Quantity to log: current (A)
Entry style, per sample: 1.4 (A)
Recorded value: 4 (A)
